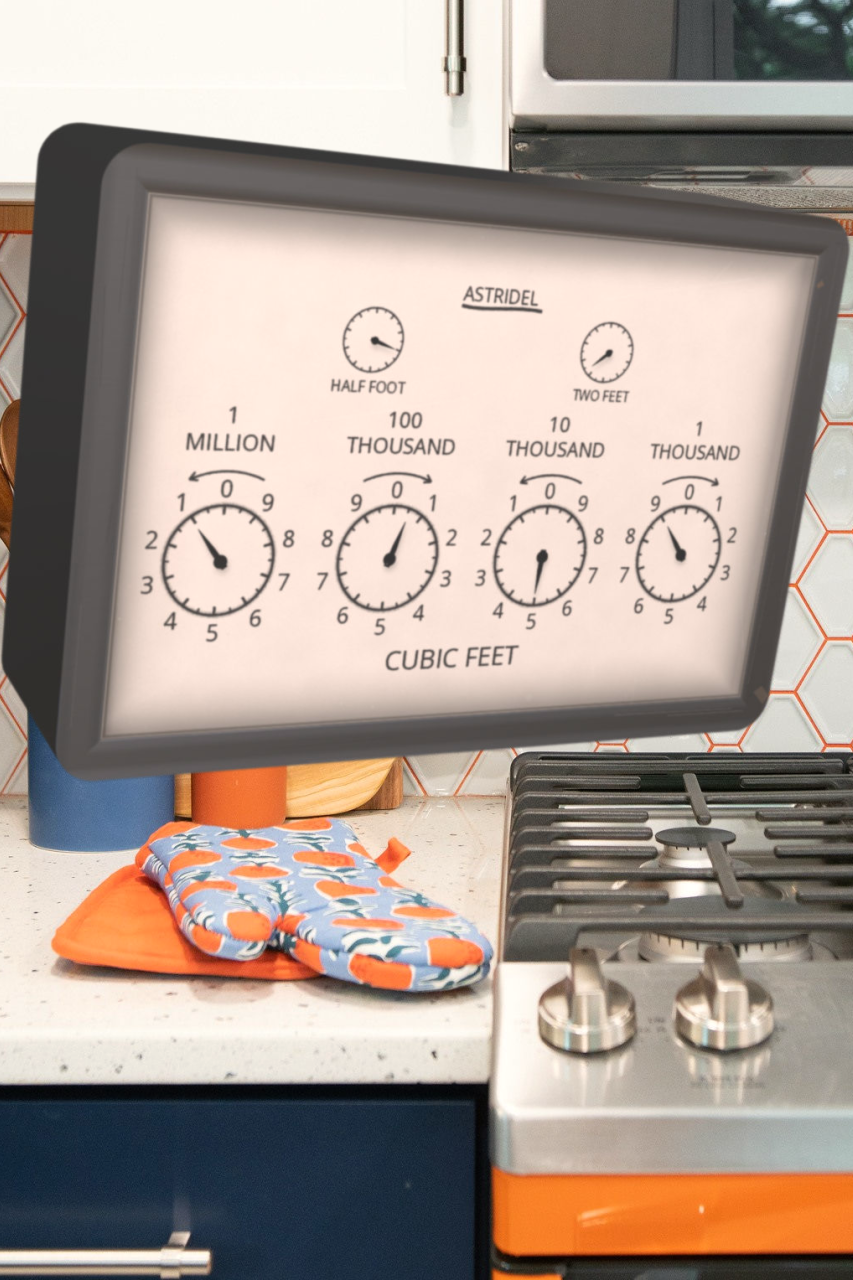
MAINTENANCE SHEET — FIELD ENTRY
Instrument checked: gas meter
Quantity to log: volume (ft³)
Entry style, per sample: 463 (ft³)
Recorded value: 104900 (ft³)
